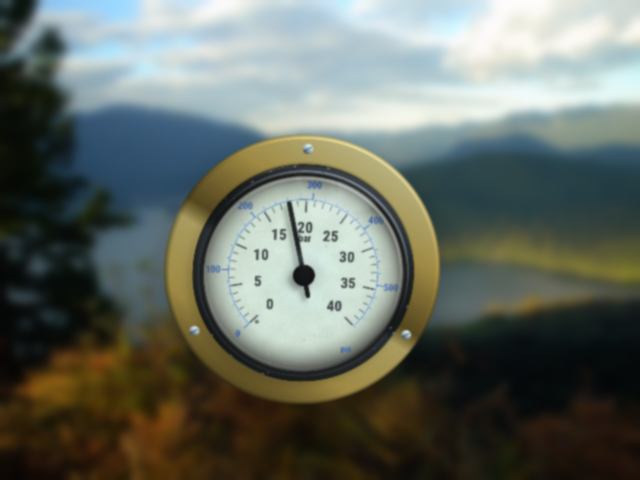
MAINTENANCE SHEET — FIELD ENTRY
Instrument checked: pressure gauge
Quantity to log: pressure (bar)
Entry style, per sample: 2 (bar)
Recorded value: 18 (bar)
